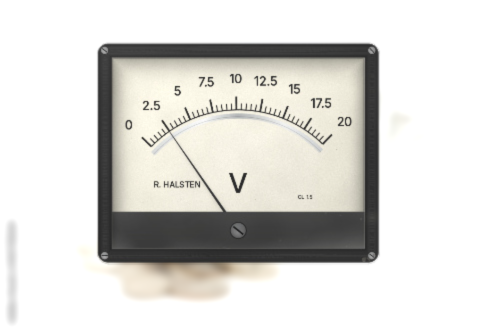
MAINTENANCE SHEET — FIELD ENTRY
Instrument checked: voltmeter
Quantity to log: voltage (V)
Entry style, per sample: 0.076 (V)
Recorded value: 2.5 (V)
